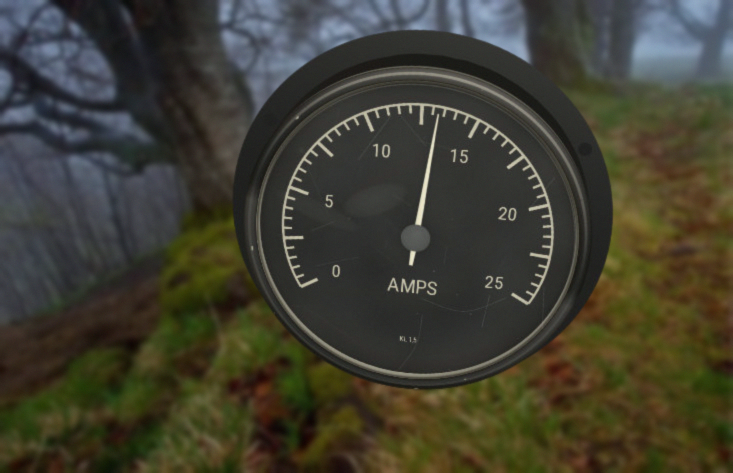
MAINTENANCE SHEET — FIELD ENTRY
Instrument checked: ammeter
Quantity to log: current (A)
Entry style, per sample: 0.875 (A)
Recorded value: 13.25 (A)
